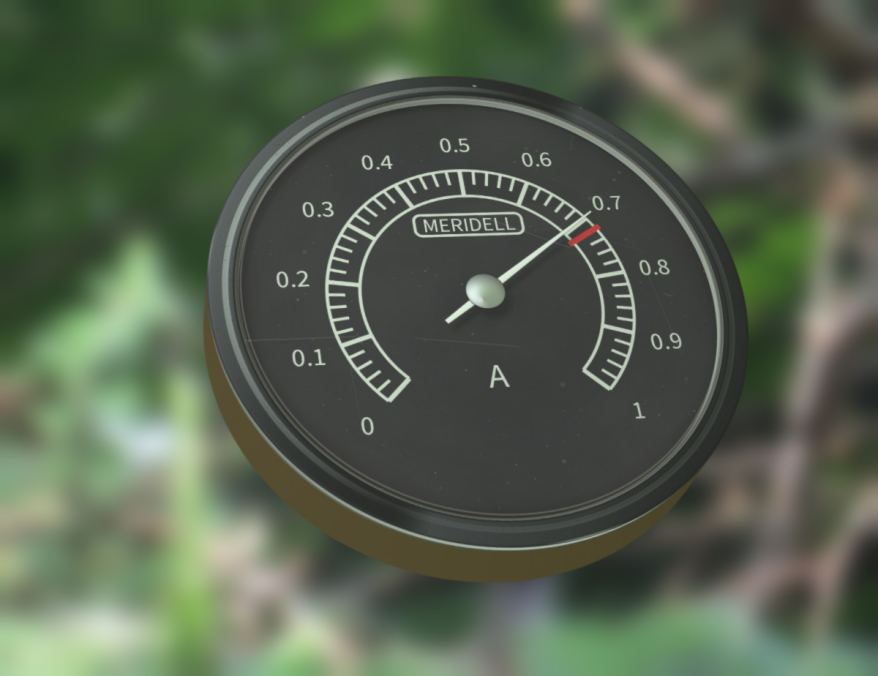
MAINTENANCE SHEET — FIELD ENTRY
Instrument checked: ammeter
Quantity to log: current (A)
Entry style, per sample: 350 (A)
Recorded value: 0.7 (A)
